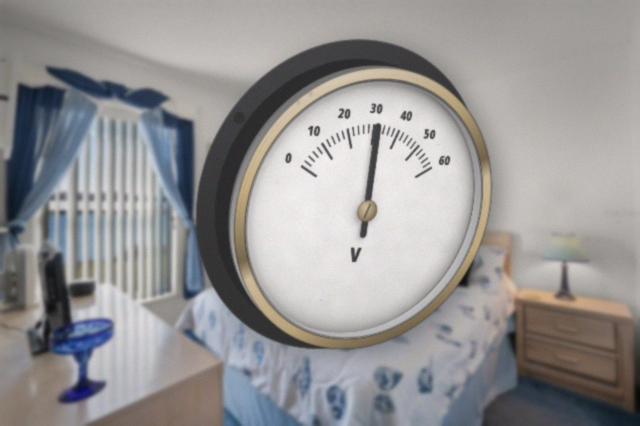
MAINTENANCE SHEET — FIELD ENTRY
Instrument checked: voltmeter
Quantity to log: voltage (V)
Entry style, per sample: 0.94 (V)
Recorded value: 30 (V)
